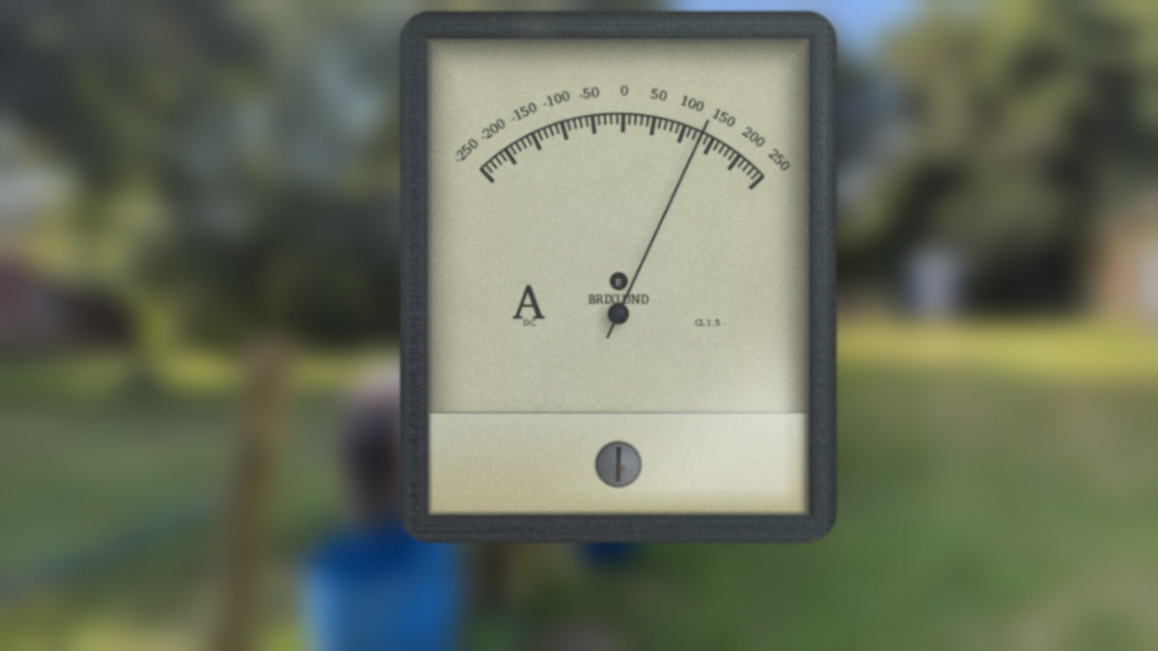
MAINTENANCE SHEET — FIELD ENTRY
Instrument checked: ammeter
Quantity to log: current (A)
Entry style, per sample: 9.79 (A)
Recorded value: 130 (A)
